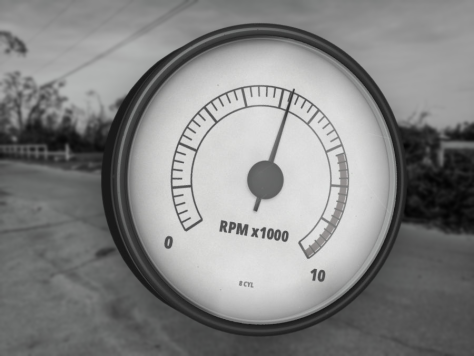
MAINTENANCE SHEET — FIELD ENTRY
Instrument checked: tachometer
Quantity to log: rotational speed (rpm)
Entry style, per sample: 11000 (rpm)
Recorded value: 5200 (rpm)
